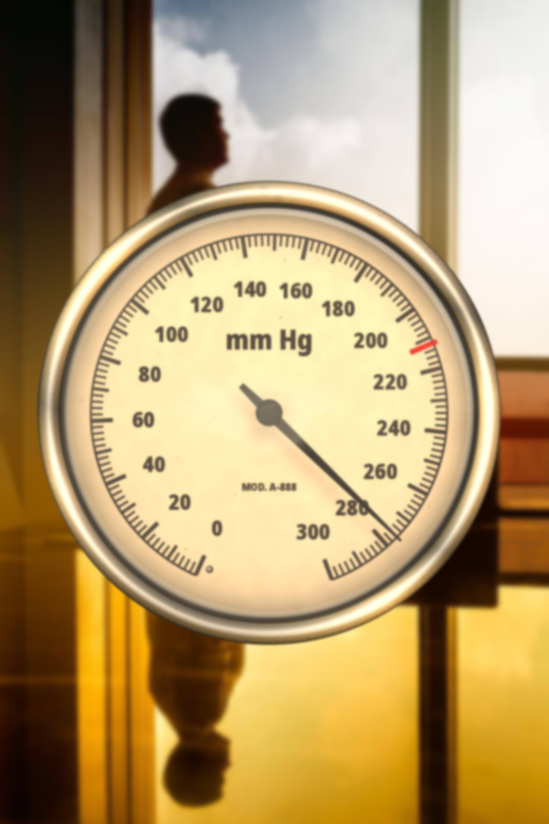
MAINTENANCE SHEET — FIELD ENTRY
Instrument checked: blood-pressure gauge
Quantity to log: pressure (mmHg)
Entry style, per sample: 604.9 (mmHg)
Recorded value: 276 (mmHg)
